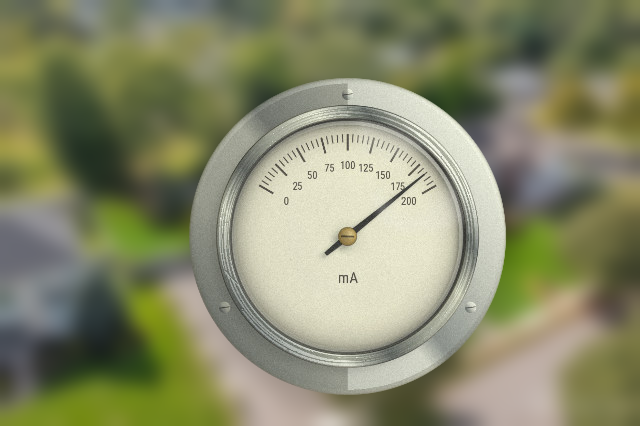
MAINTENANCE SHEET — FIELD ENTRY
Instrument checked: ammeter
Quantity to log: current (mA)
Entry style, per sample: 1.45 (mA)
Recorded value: 185 (mA)
